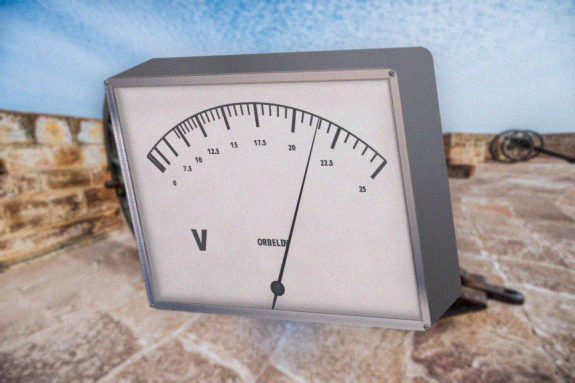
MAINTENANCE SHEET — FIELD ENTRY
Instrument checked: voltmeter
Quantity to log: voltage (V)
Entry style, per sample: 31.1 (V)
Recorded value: 21.5 (V)
